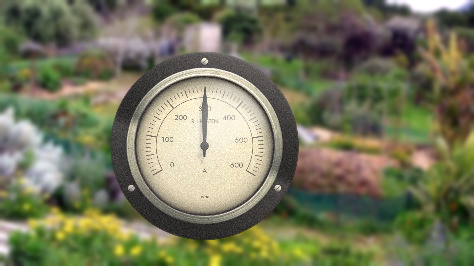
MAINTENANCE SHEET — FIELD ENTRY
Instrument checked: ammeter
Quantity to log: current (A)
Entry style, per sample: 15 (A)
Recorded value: 300 (A)
